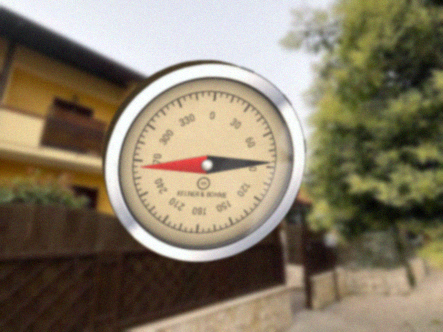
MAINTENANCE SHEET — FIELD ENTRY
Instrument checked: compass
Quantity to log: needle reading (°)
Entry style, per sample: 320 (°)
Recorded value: 265 (°)
